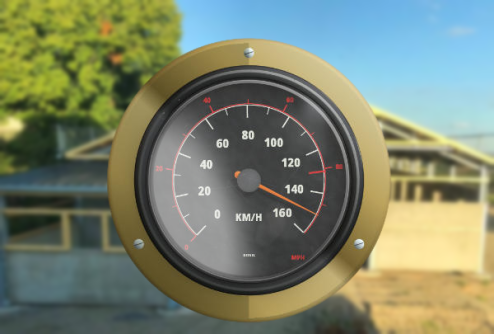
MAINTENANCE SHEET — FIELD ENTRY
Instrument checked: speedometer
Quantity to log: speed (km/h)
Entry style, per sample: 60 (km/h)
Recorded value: 150 (km/h)
